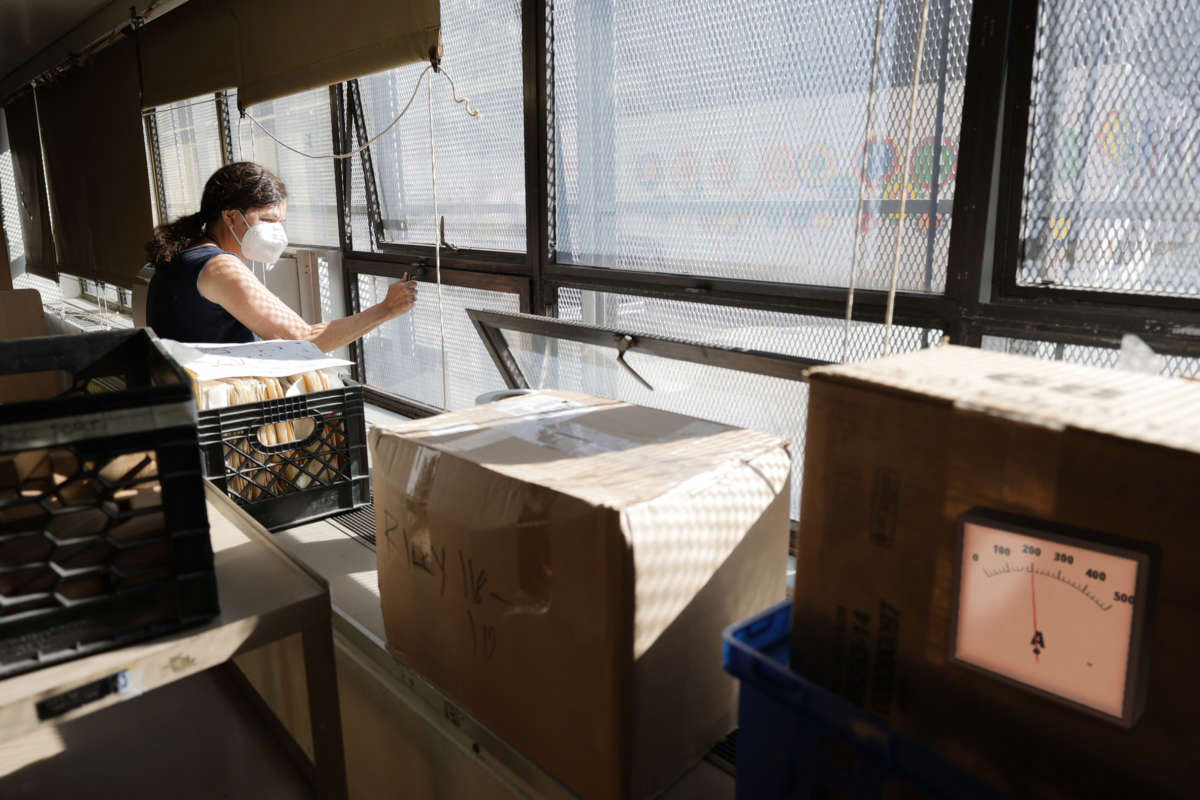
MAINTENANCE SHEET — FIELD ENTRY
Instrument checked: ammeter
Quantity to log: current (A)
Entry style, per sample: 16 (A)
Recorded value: 200 (A)
